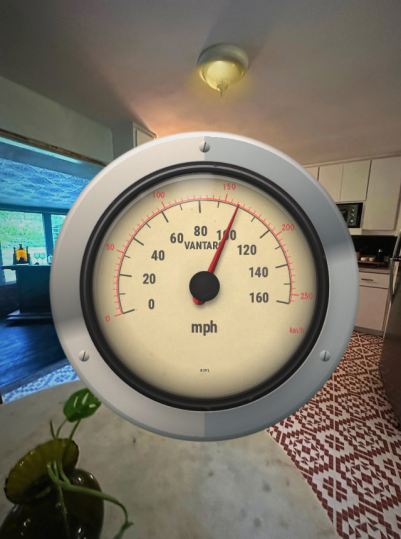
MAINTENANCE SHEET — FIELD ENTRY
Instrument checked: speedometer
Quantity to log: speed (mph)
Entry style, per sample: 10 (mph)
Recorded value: 100 (mph)
